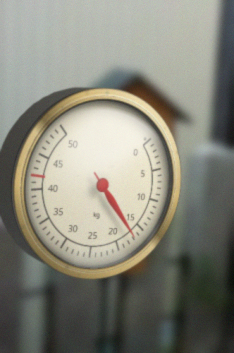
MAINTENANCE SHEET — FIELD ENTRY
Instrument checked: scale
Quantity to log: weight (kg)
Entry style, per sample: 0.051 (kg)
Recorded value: 17 (kg)
